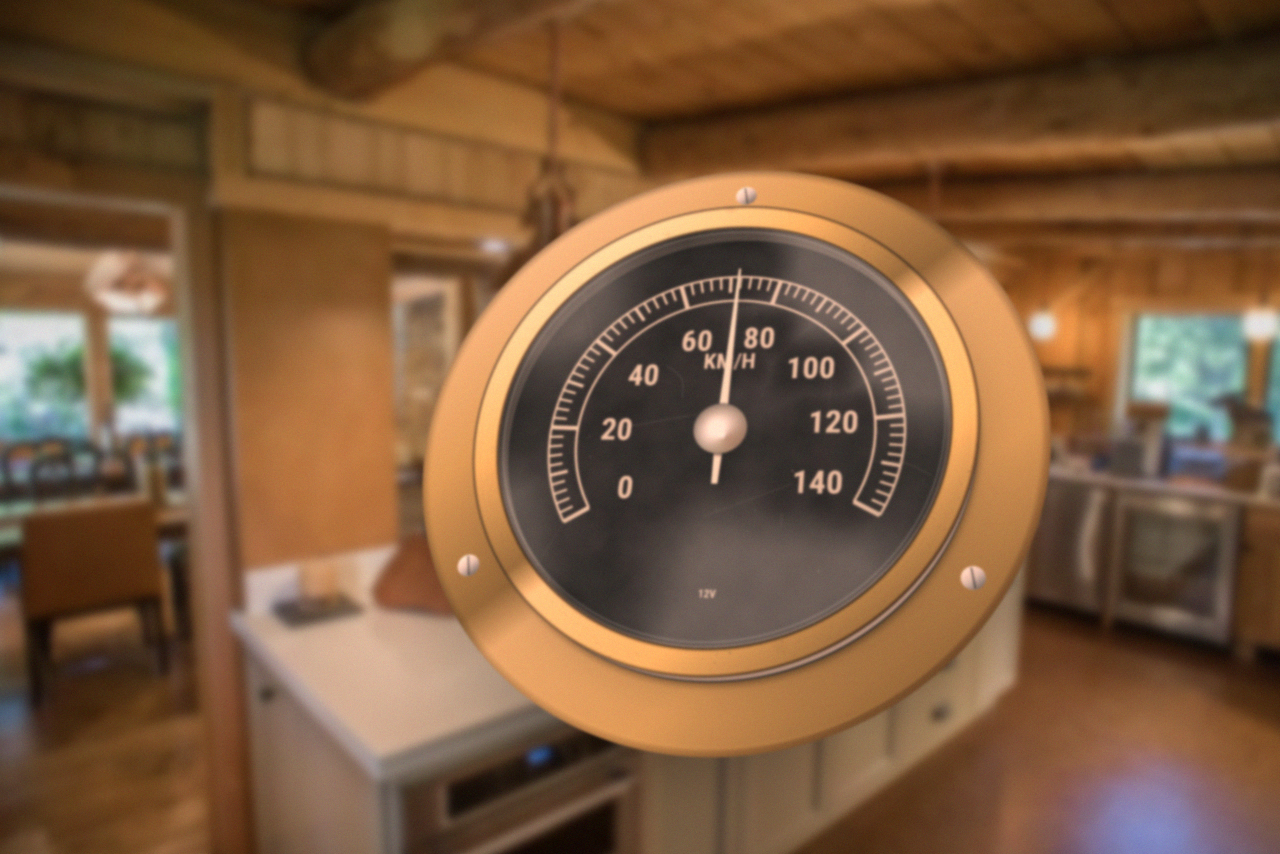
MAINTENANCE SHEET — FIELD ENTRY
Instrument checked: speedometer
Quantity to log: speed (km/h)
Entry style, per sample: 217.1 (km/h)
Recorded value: 72 (km/h)
